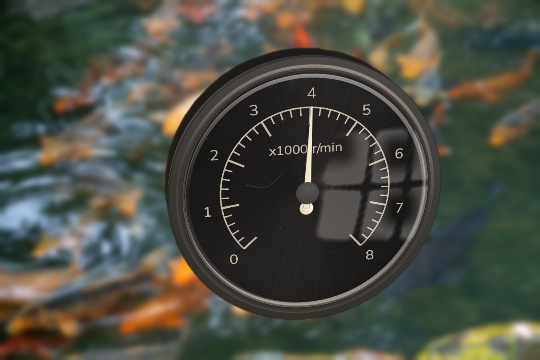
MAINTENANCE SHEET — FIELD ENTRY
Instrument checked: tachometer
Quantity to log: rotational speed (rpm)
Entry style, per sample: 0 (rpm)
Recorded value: 4000 (rpm)
